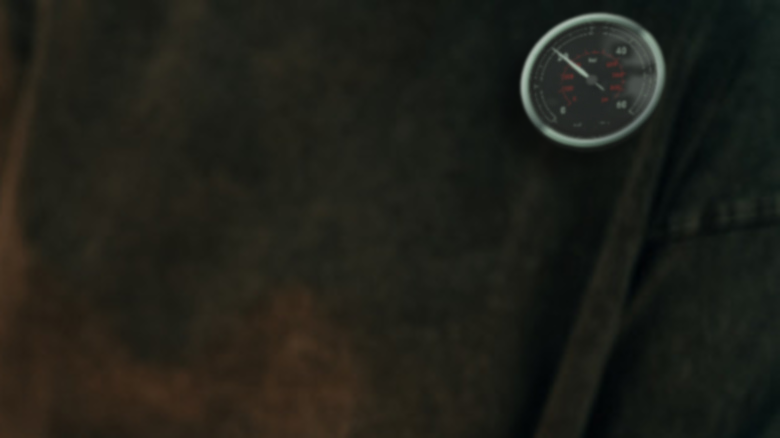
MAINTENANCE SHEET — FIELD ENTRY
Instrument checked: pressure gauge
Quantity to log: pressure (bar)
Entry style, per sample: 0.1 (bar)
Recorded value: 20 (bar)
